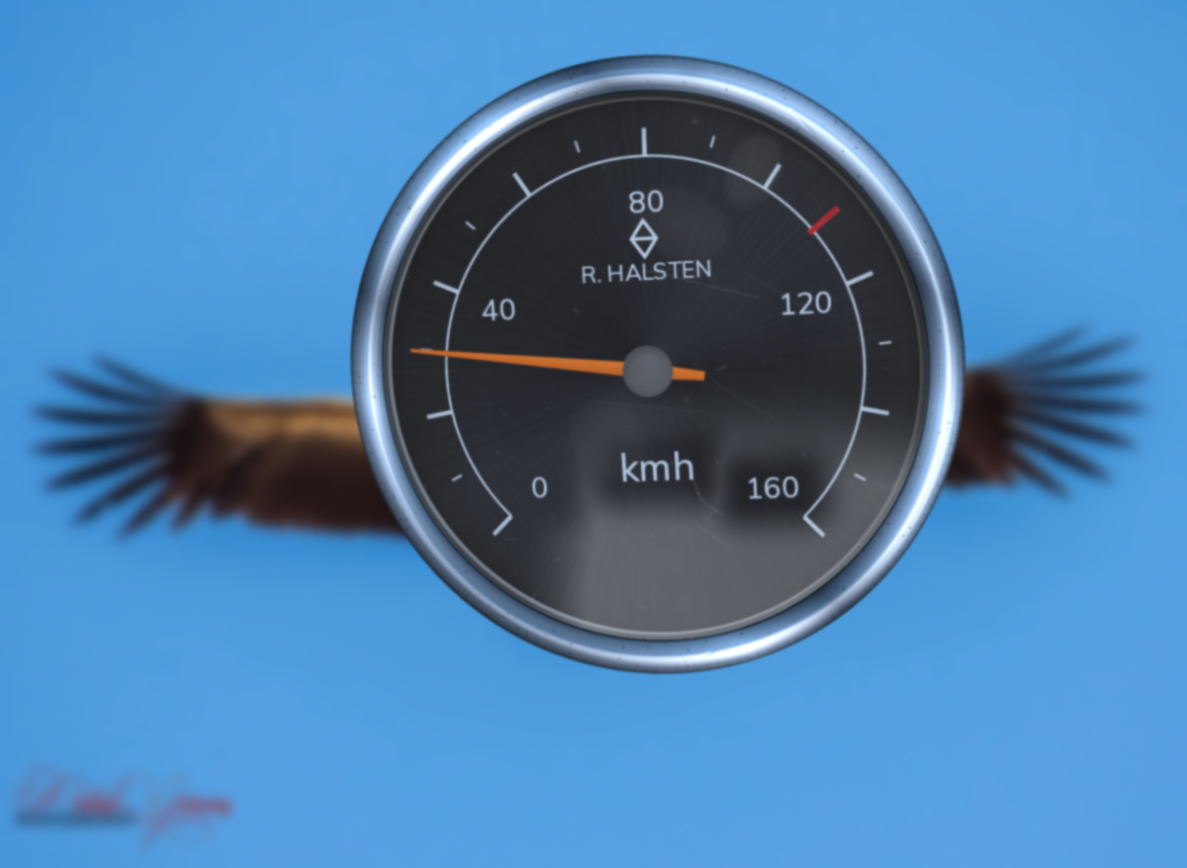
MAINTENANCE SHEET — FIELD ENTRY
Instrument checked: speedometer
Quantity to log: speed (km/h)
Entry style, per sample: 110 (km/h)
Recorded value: 30 (km/h)
